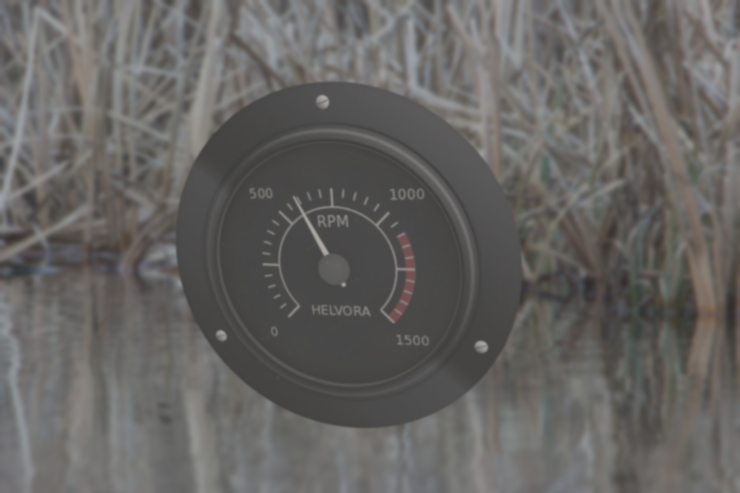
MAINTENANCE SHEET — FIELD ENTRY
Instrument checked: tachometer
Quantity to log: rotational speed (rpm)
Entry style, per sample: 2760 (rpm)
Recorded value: 600 (rpm)
